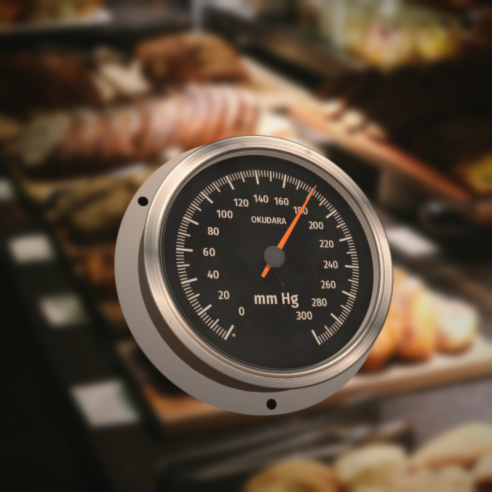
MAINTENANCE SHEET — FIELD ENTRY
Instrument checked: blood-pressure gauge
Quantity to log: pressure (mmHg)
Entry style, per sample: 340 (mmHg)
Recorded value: 180 (mmHg)
